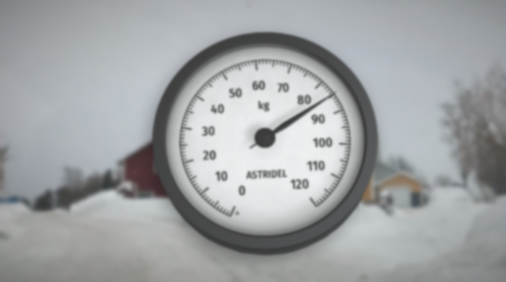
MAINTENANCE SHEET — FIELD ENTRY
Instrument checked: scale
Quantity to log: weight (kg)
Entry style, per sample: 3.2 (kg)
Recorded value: 85 (kg)
